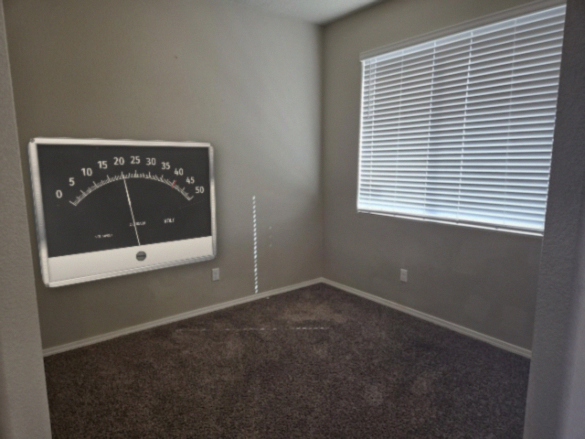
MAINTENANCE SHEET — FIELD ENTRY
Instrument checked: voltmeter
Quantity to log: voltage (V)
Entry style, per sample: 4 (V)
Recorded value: 20 (V)
